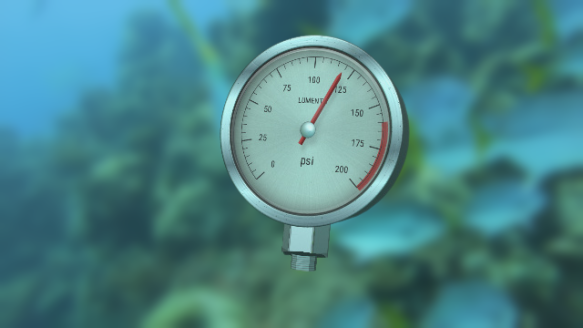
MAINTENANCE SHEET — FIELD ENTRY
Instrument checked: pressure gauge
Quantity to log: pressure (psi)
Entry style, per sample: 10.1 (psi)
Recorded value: 120 (psi)
